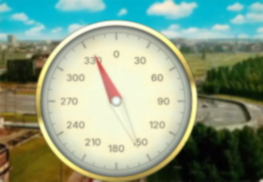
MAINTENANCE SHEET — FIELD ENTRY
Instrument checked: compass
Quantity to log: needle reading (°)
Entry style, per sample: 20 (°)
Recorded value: 335 (°)
